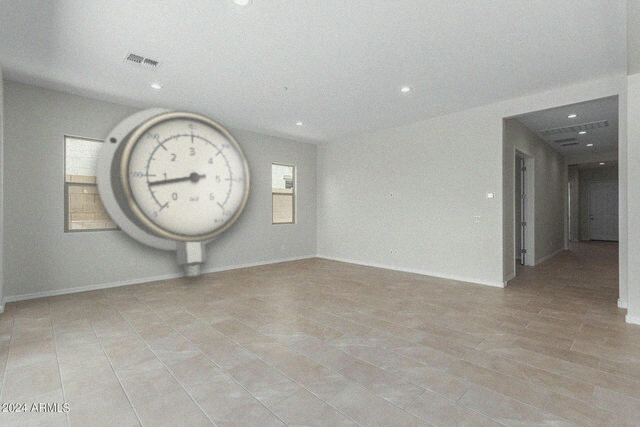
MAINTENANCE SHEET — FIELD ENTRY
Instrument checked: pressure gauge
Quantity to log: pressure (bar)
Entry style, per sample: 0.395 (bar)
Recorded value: 0.75 (bar)
